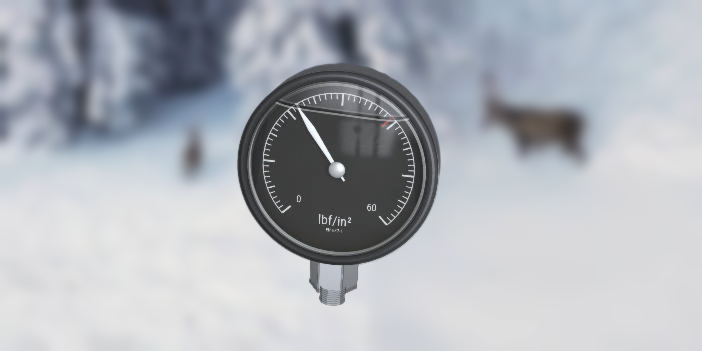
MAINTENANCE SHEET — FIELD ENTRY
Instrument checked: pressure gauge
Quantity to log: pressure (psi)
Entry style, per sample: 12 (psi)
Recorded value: 22 (psi)
